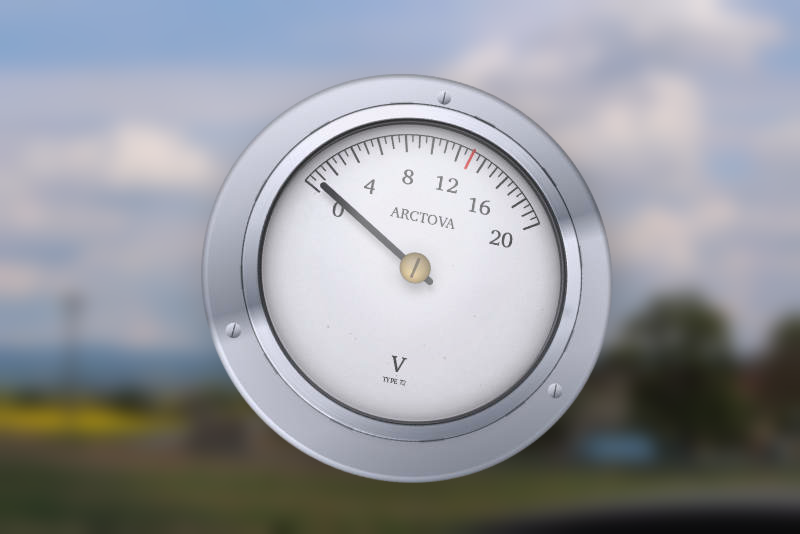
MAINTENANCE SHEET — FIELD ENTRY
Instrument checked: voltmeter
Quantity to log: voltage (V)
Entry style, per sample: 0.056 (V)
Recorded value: 0.5 (V)
